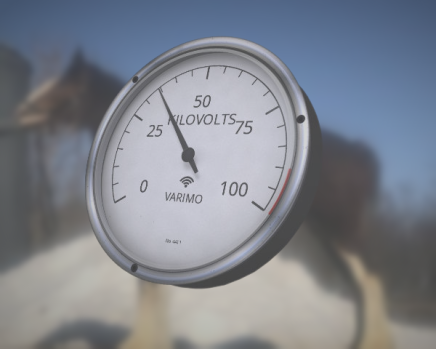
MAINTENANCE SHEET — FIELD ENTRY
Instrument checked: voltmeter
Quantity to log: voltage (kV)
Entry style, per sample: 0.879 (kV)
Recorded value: 35 (kV)
